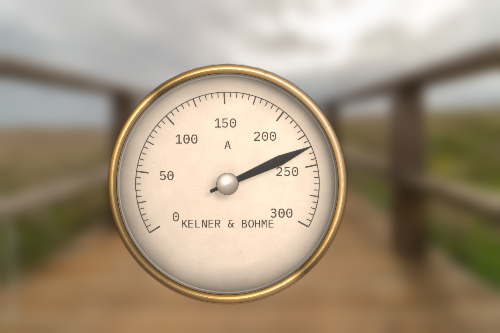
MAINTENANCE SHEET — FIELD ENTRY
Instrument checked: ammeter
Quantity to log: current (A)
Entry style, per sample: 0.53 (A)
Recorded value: 235 (A)
